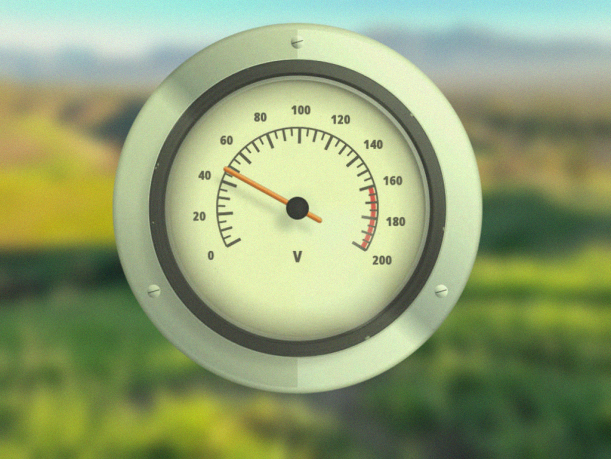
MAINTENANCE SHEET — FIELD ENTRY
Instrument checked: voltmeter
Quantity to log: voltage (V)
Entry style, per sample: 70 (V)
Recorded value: 47.5 (V)
